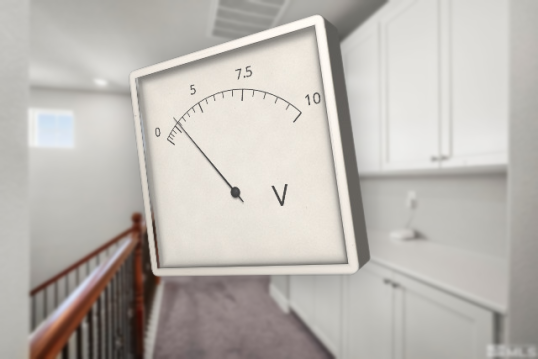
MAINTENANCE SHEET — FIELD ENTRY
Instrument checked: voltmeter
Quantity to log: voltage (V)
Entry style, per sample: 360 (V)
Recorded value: 3 (V)
